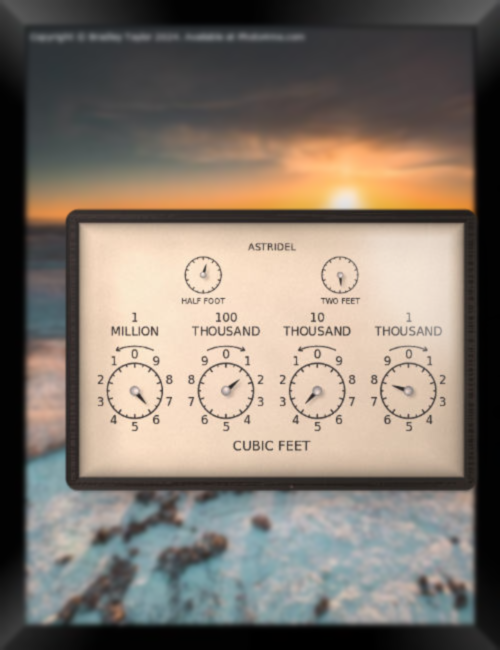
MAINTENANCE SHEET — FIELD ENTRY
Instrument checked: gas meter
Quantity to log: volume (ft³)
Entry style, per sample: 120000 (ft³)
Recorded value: 613800 (ft³)
